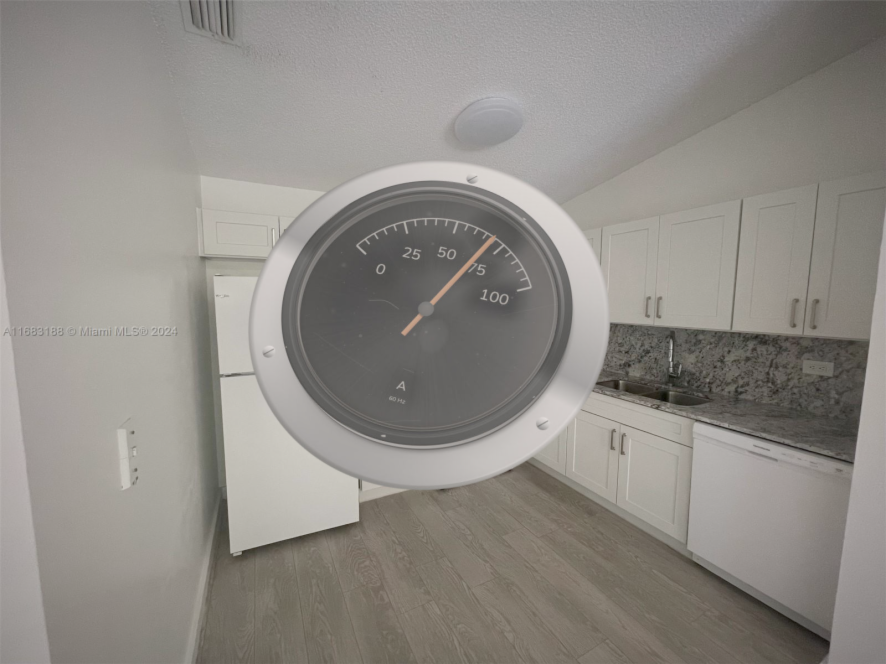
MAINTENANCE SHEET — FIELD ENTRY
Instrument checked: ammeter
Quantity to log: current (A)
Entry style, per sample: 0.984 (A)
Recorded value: 70 (A)
